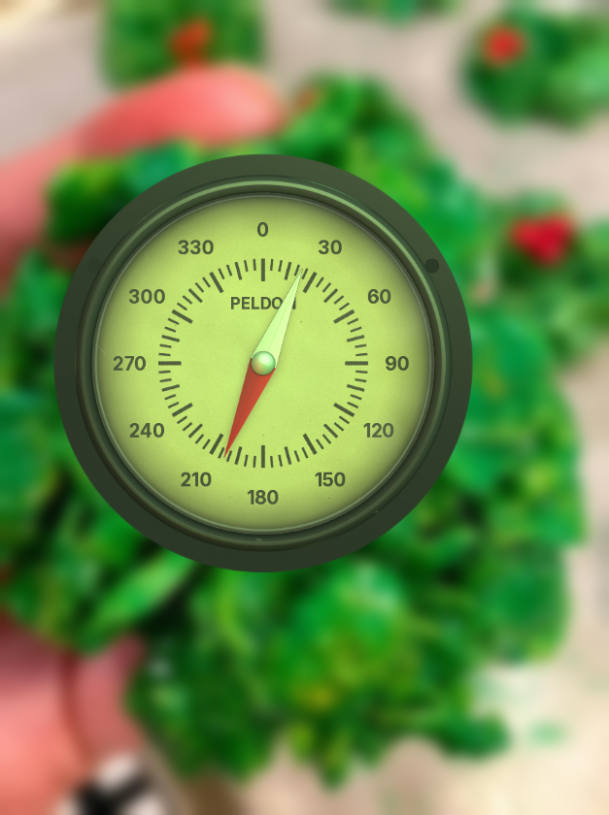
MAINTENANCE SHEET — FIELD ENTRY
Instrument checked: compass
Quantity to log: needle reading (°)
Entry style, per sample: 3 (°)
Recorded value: 202.5 (°)
